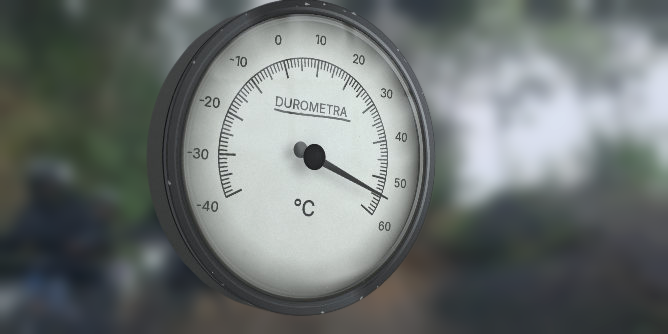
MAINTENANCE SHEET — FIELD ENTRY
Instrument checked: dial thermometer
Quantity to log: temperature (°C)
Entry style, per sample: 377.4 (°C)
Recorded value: 55 (°C)
